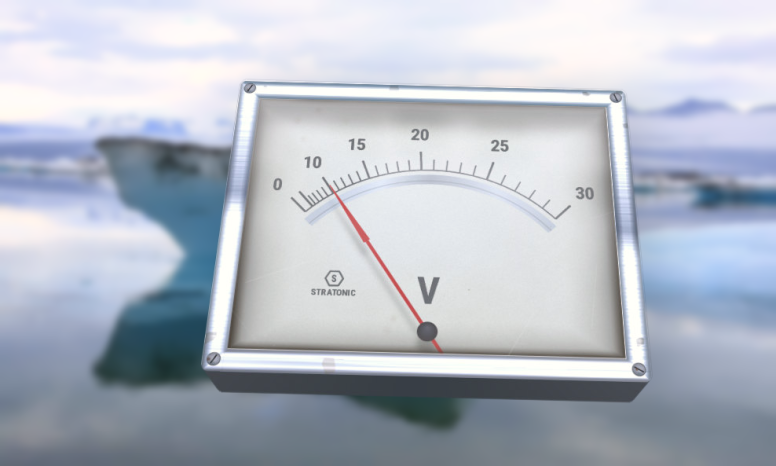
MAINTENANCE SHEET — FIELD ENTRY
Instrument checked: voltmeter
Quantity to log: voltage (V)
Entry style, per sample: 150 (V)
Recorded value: 10 (V)
